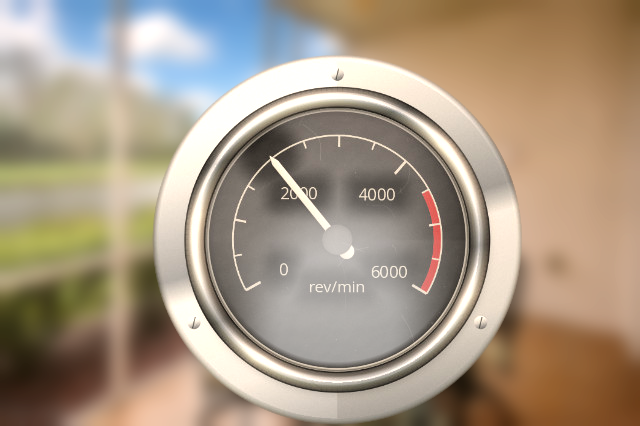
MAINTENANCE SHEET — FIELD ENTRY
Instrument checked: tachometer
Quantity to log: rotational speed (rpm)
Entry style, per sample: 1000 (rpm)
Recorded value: 2000 (rpm)
